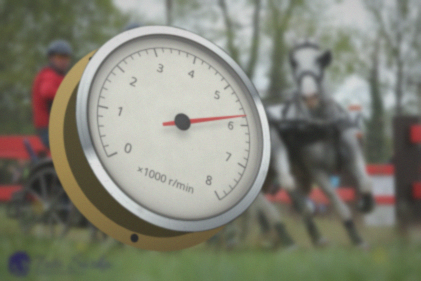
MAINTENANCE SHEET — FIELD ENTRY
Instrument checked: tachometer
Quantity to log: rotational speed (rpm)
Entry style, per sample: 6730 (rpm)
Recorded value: 5800 (rpm)
